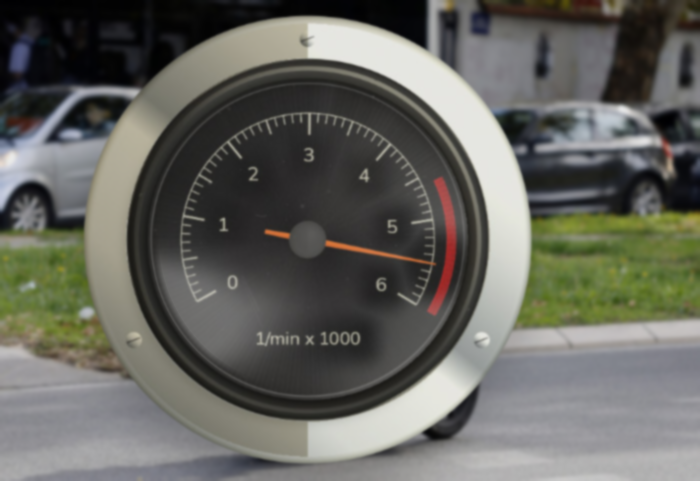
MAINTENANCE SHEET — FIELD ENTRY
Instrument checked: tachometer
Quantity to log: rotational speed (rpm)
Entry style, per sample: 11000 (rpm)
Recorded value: 5500 (rpm)
